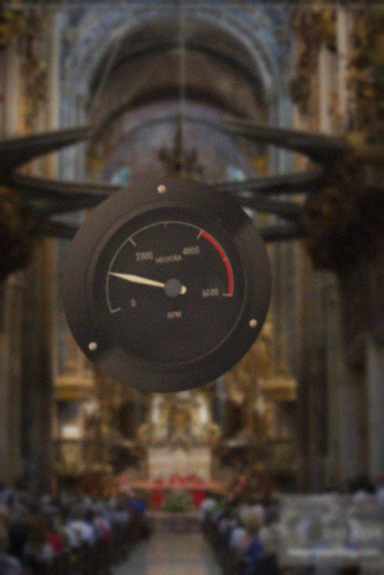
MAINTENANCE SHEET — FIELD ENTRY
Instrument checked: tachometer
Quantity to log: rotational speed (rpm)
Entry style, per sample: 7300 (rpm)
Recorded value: 1000 (rpm)
